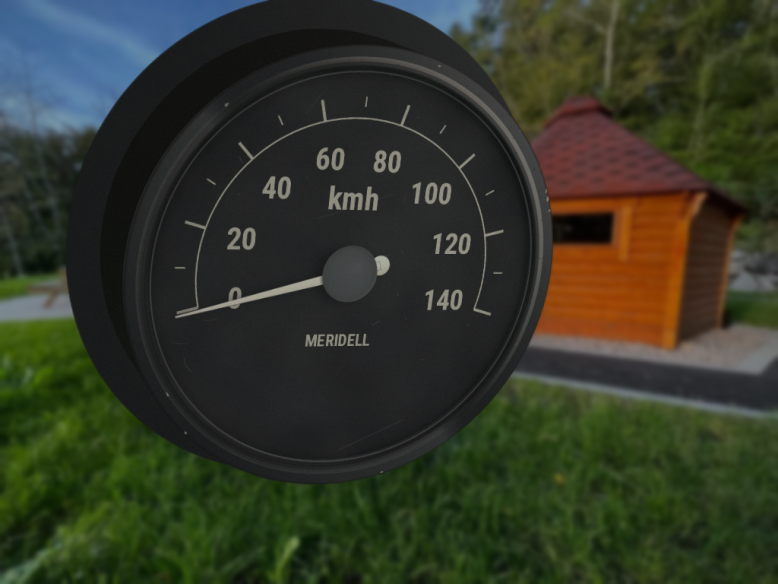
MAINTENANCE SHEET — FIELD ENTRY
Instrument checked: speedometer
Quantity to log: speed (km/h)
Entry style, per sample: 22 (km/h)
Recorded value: 0 (km/h)
